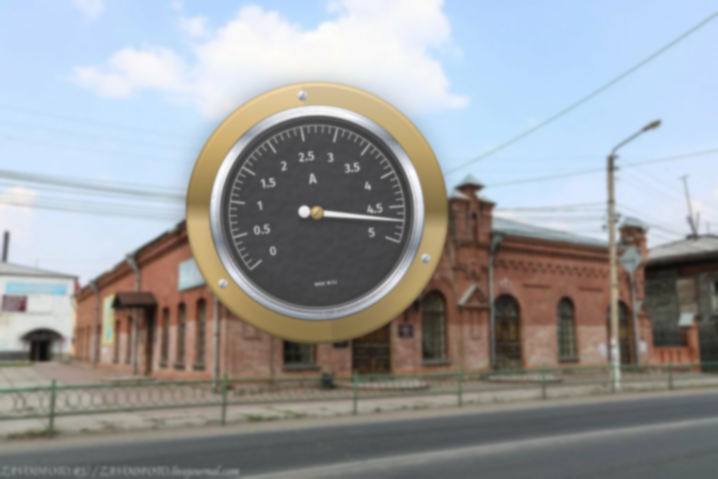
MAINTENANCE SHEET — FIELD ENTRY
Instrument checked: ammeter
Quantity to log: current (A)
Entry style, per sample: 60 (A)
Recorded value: 4.7 (A)
